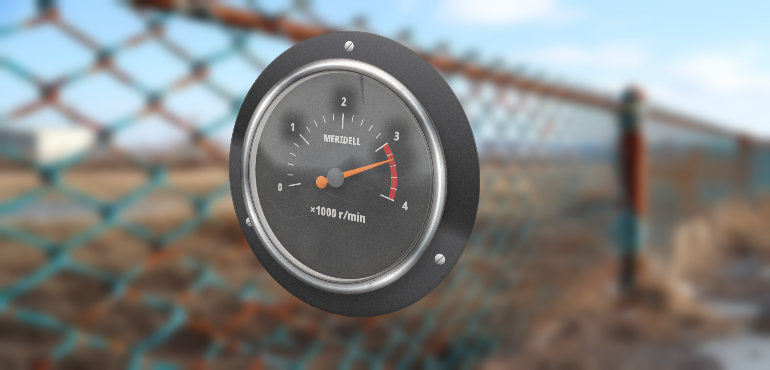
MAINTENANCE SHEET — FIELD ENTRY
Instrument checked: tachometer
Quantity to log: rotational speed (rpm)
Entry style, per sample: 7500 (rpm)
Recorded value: 3300 (rpm)
